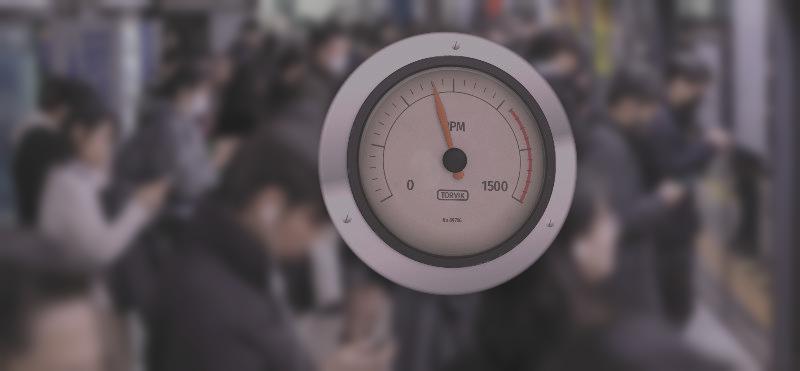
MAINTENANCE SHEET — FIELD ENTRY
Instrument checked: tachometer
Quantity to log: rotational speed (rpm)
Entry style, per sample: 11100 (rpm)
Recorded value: 650 (rpm)
